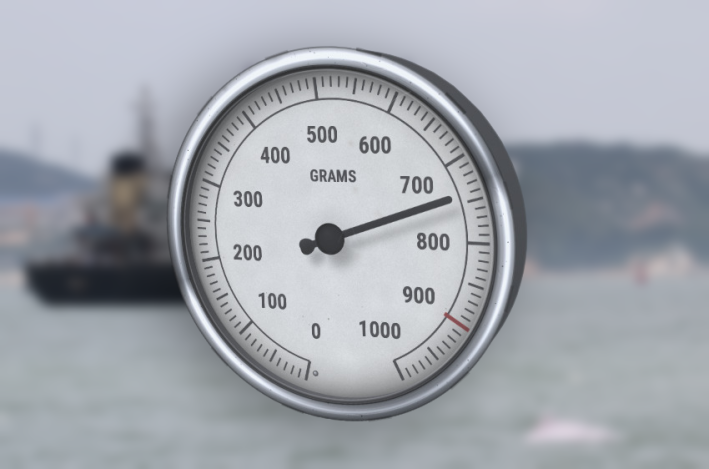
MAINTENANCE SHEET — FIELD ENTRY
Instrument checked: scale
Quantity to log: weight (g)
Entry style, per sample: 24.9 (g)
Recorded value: 740 (g)
